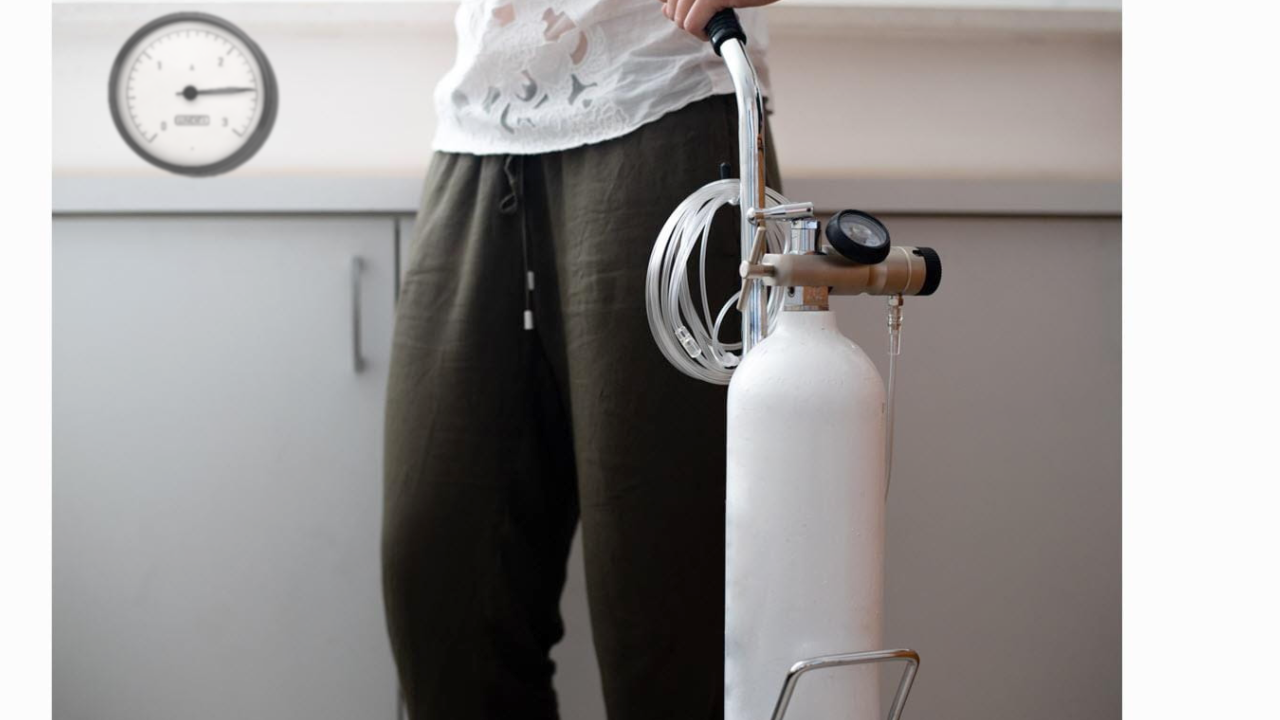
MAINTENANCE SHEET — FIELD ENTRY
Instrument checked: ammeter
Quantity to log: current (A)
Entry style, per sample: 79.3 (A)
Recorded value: 2.5 (A)
